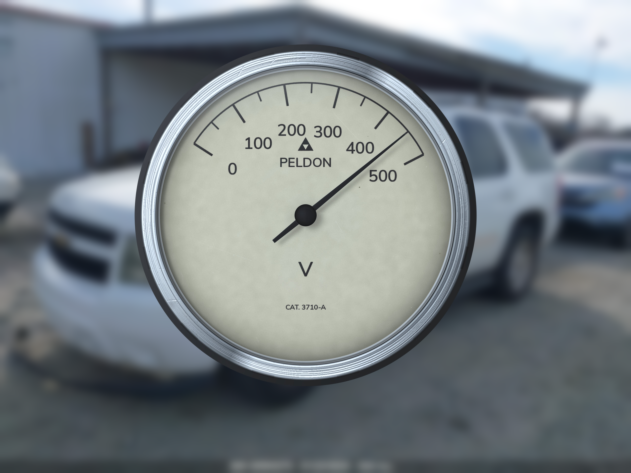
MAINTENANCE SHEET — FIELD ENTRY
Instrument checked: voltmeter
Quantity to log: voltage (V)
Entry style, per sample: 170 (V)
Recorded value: 450 (V)
